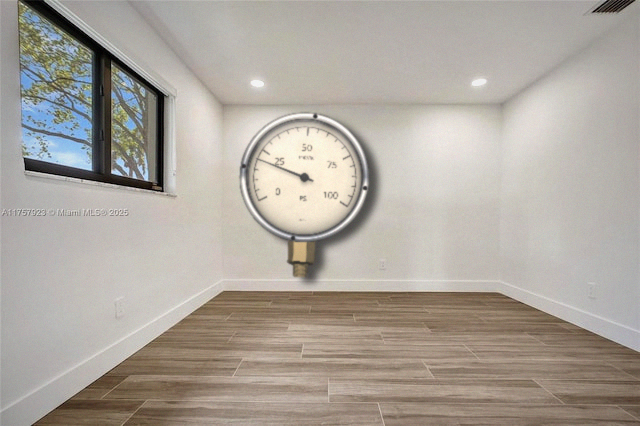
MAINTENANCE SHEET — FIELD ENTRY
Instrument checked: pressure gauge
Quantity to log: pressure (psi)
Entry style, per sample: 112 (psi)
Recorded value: 20 (psi)
